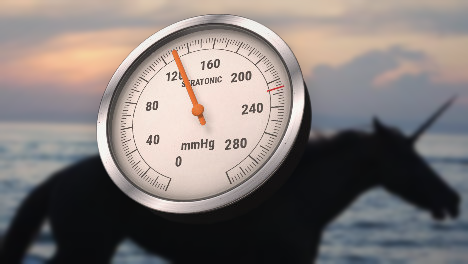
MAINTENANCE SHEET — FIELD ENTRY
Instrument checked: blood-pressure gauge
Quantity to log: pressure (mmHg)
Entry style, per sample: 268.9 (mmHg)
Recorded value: 130 (mmHg)
